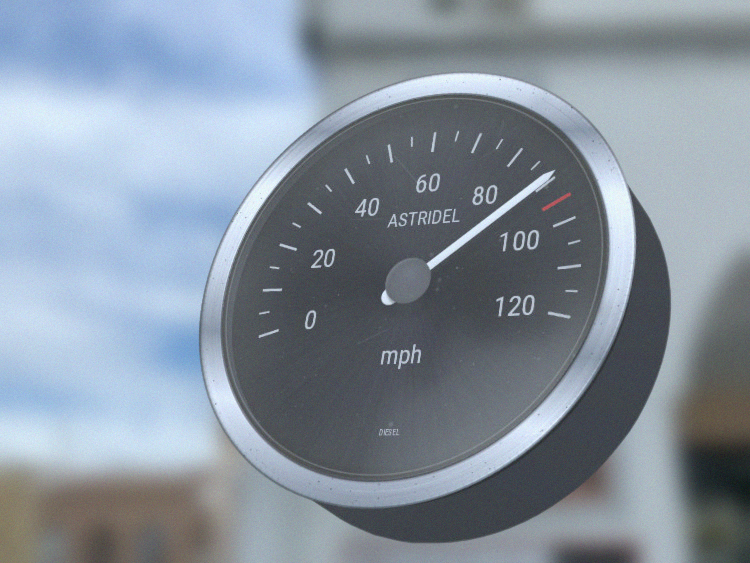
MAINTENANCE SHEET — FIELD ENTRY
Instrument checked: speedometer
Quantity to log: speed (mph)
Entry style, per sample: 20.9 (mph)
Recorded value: 90 (mph)
